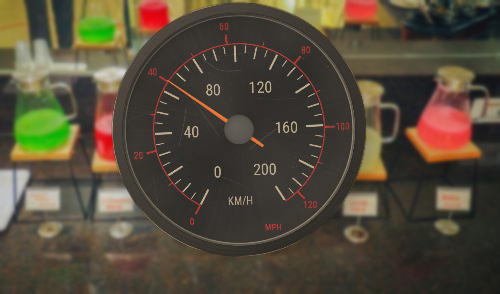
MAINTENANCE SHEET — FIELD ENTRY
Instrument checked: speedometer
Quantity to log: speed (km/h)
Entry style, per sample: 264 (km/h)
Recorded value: 65 (km/h)
